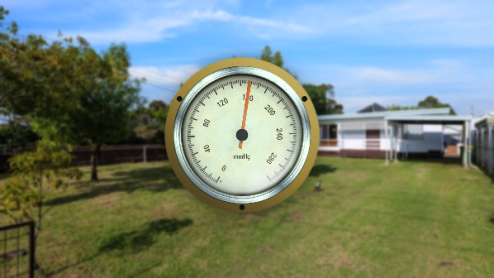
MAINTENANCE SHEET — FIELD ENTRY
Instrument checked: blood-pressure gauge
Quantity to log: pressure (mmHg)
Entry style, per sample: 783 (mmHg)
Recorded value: 160 (mmHg)
